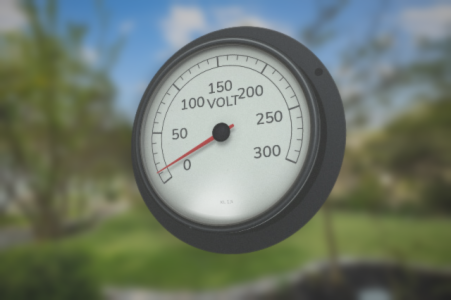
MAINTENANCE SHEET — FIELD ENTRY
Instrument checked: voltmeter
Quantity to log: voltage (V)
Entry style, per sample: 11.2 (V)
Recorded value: 10 (V)
